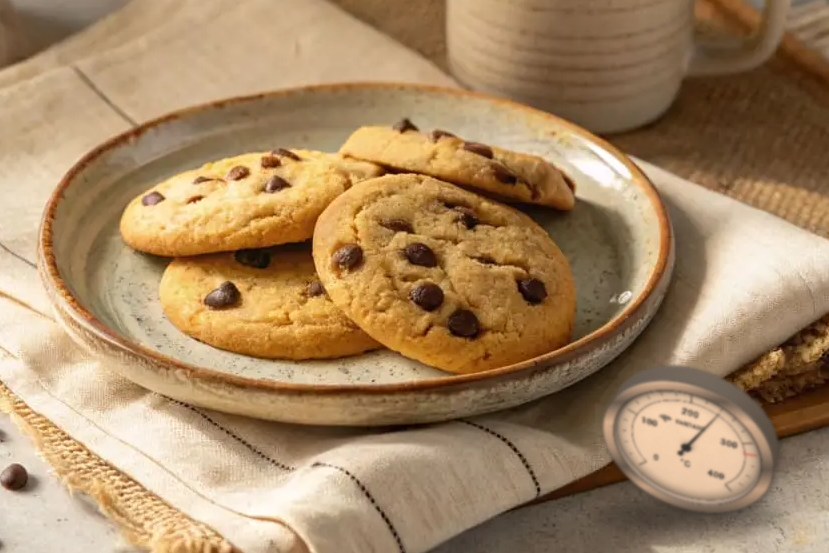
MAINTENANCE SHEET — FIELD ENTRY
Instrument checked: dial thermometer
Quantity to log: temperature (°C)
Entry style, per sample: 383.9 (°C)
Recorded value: 240 (°C)
